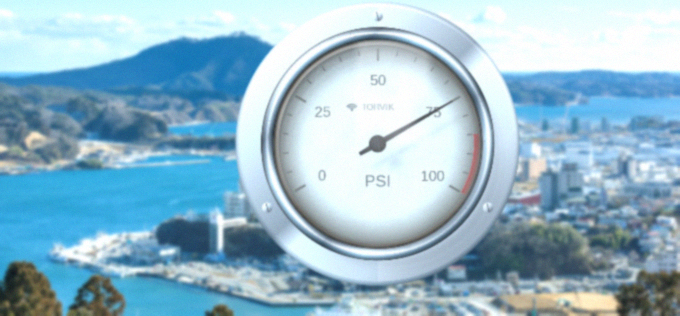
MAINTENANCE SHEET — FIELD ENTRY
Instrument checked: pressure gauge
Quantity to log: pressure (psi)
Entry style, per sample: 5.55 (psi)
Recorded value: 75 (psi)
